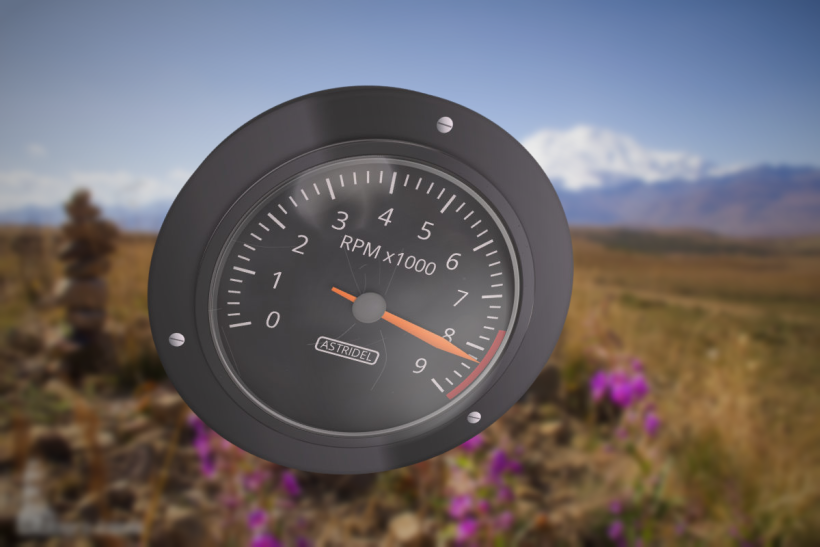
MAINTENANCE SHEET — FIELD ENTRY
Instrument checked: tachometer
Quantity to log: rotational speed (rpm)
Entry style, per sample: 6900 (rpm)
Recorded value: 8200 (rpm)
